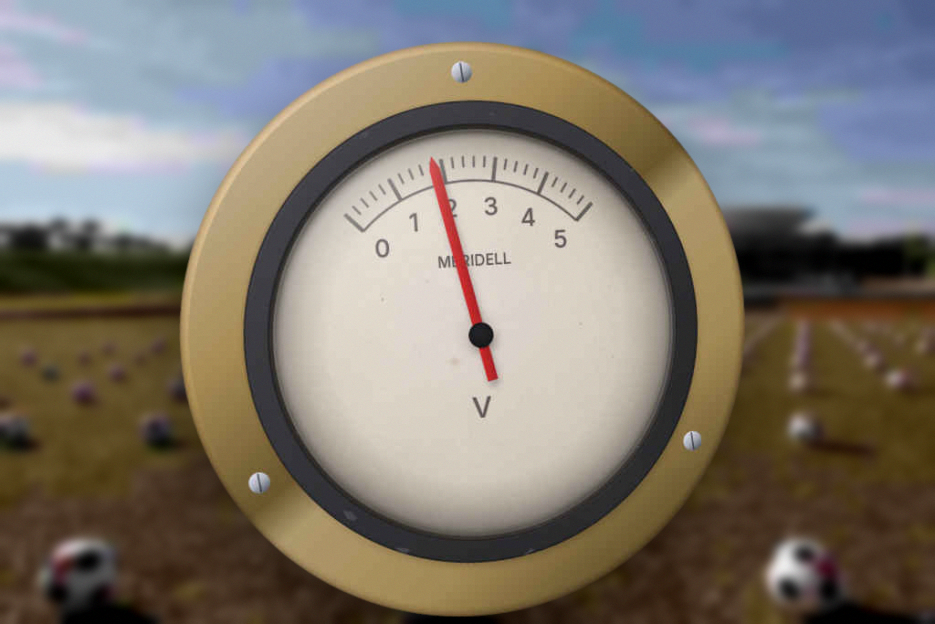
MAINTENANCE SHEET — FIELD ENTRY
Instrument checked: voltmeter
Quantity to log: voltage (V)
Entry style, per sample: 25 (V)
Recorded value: 1.8 (V)
